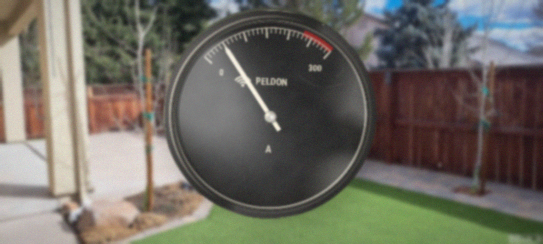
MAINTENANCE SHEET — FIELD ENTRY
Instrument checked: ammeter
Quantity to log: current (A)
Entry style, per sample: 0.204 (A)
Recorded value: 50 (A)
